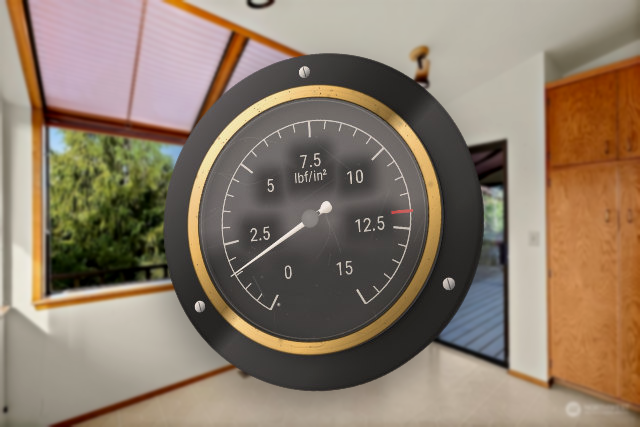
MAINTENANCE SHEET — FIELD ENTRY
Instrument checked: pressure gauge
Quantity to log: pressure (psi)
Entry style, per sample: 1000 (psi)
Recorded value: 1.5 (psi)
